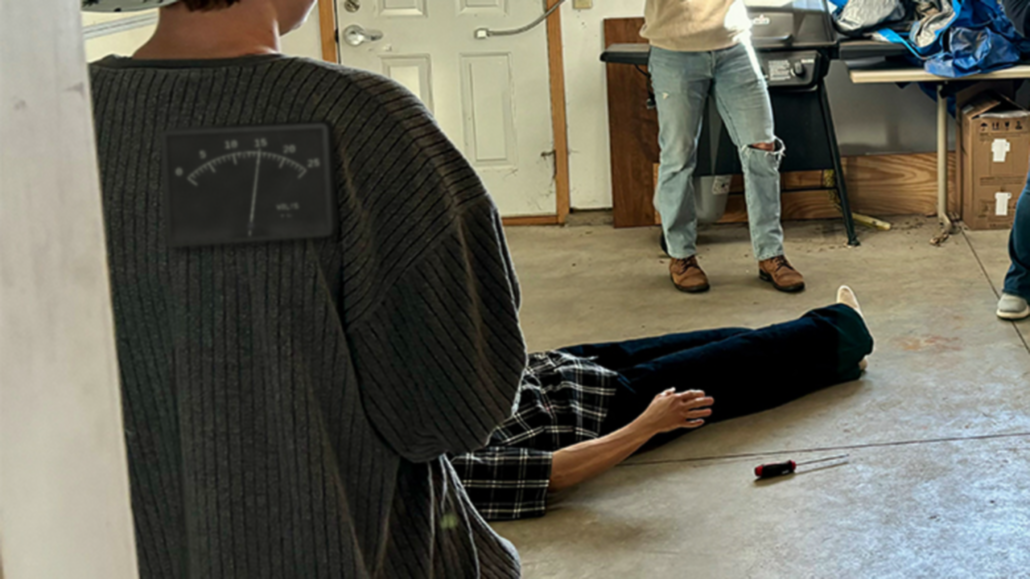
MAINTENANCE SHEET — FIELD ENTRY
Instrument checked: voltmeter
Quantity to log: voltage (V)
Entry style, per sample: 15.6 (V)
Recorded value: 15 (V)
